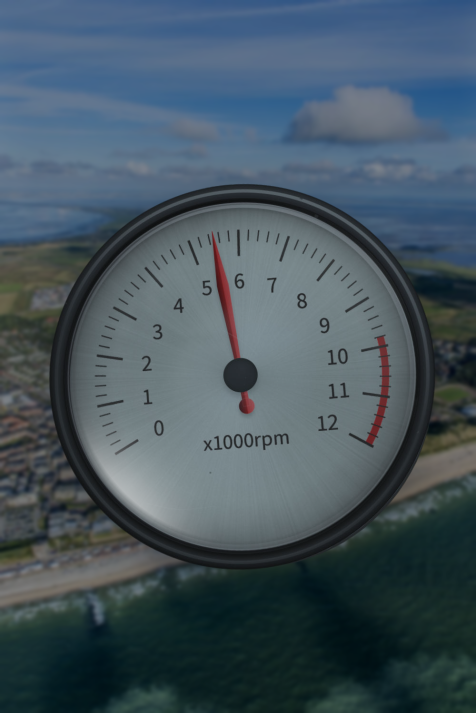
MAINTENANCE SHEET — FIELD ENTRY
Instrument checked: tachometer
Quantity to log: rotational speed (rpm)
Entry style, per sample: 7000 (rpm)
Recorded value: 5500 (rpm)
